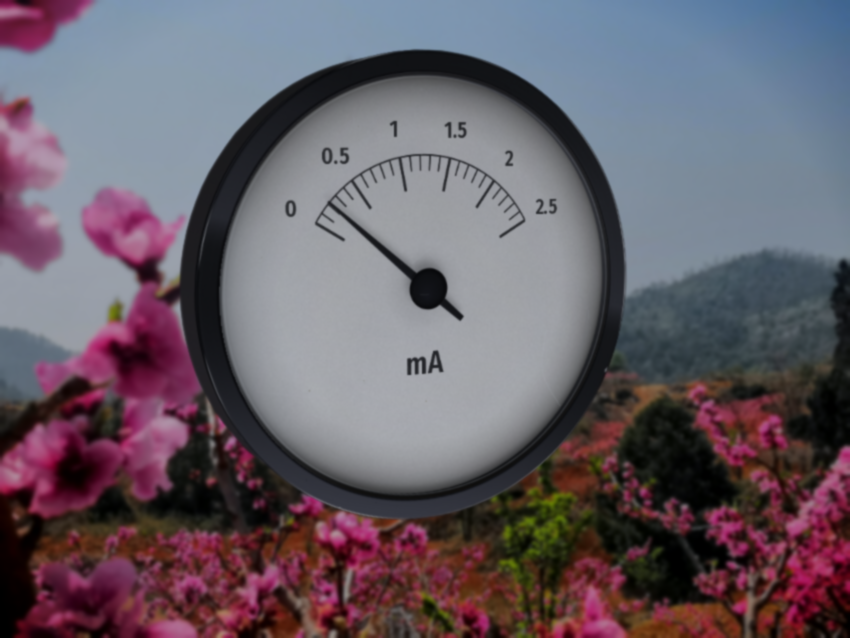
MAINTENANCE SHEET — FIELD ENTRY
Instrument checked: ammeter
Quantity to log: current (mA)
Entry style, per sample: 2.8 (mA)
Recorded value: 0.2 (mA)
